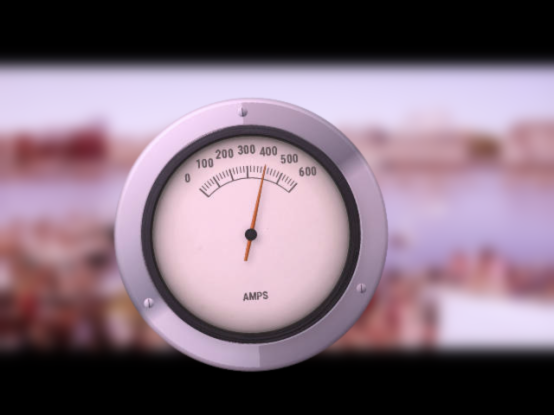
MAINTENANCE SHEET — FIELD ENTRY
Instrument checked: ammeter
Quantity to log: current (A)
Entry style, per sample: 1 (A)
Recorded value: 400 (A)
